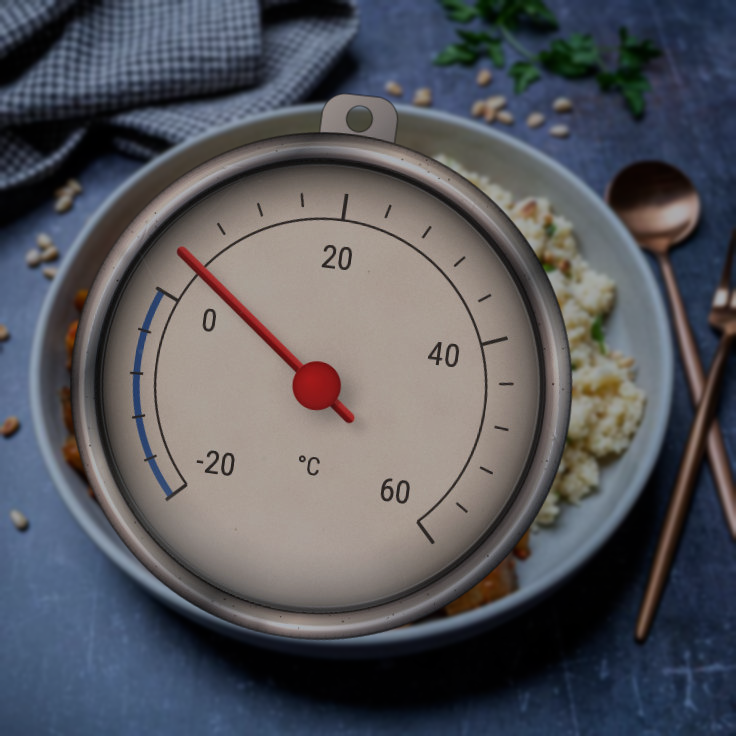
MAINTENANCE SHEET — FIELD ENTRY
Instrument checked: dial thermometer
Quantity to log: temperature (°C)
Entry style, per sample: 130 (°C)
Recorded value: 4 (°C)
